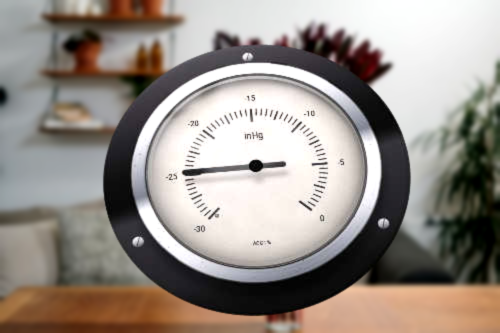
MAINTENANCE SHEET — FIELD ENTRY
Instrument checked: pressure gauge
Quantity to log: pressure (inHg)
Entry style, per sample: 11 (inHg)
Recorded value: -25 (inHg)
